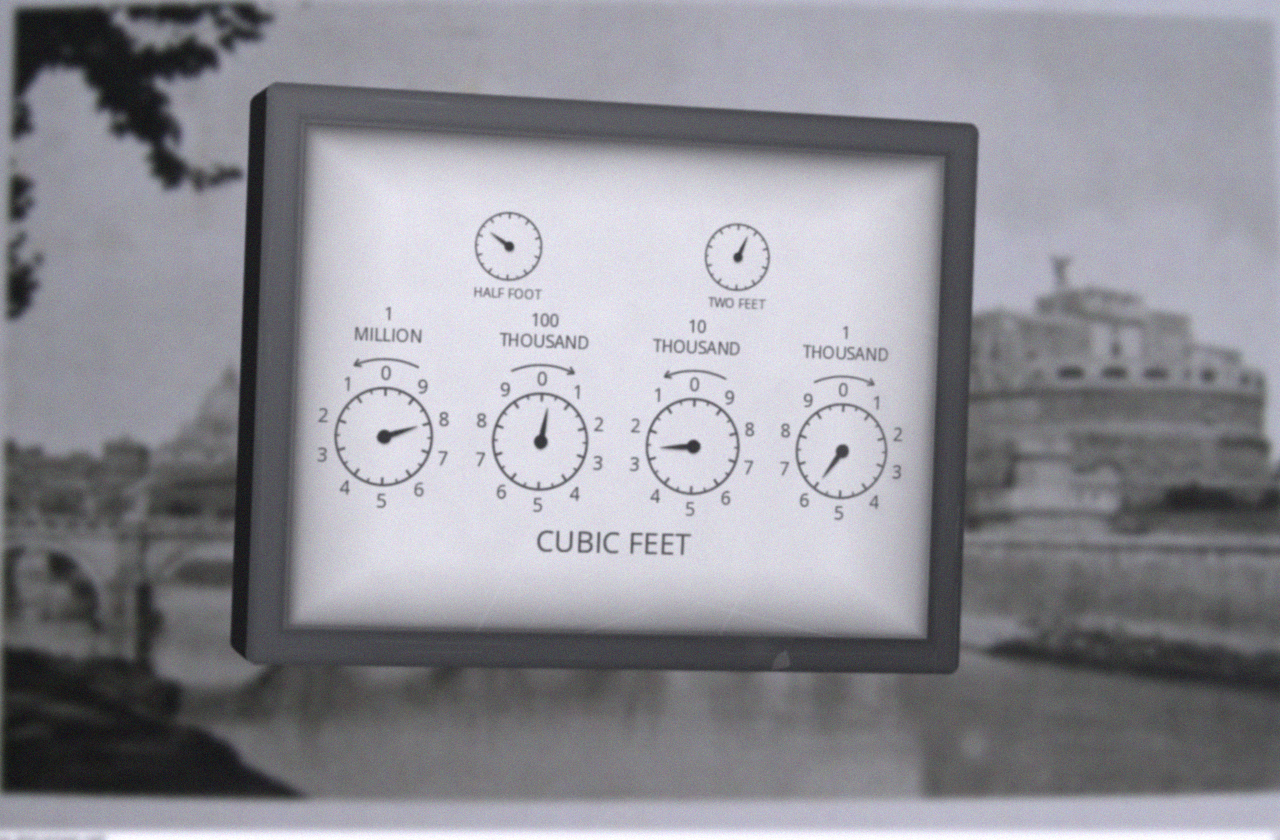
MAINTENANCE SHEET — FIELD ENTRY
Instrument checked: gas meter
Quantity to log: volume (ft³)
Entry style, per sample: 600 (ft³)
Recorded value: 802600 (ft³)
